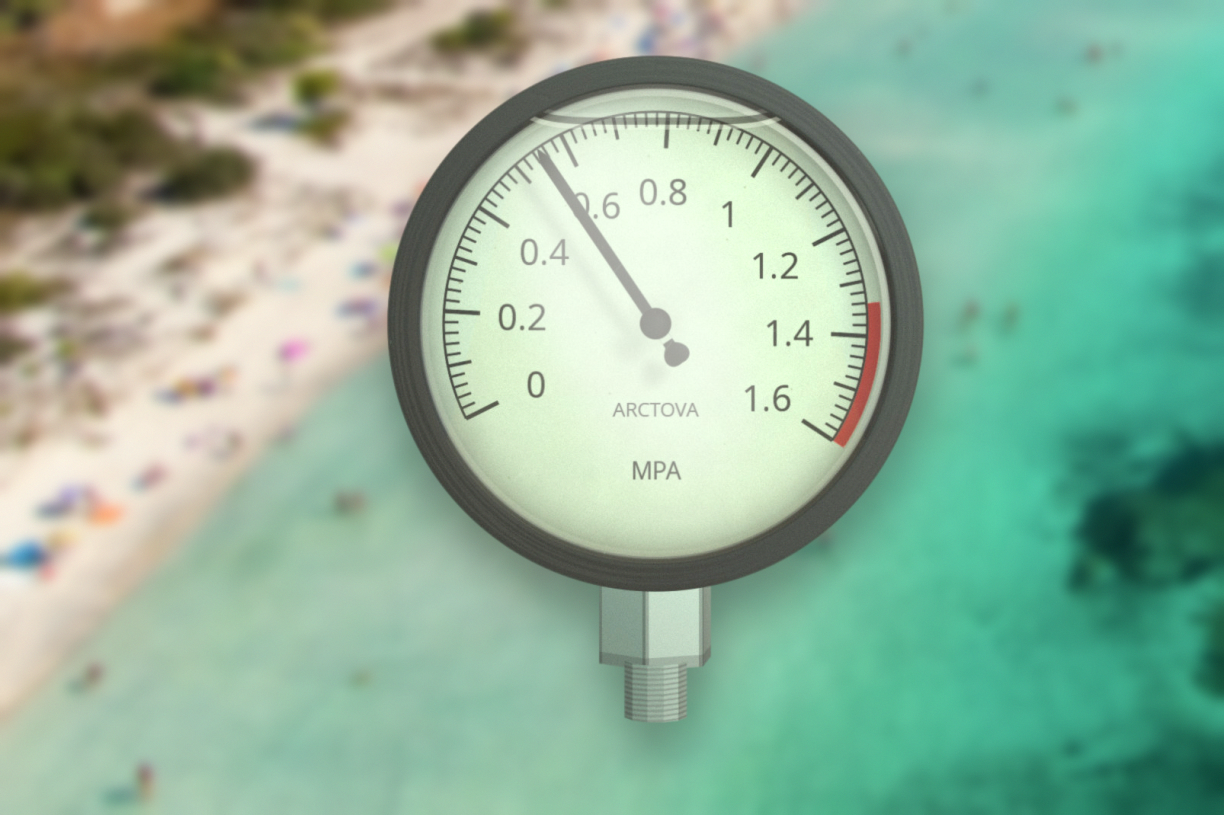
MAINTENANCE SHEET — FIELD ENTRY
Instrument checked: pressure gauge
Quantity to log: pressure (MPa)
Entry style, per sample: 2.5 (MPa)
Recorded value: 0.55 (MPa)
